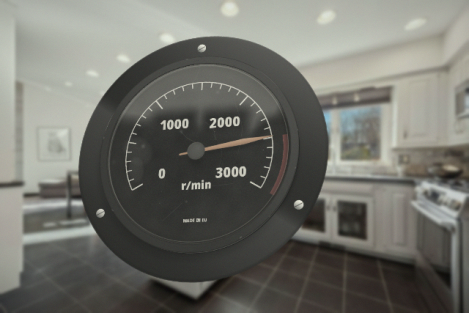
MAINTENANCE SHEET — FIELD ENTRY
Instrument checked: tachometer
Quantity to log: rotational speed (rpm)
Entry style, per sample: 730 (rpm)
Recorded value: 2500 (rpm)
